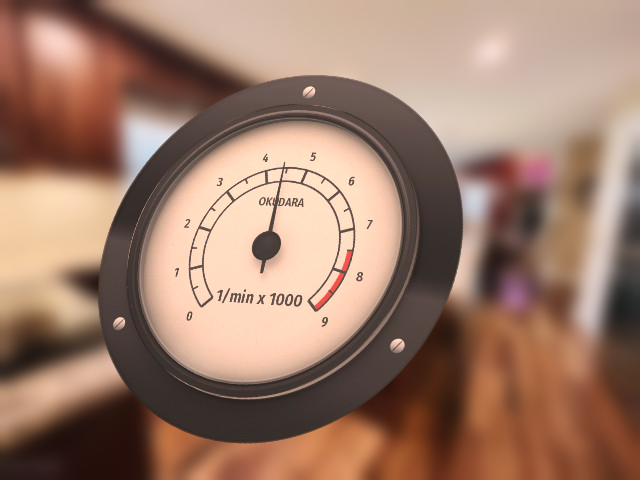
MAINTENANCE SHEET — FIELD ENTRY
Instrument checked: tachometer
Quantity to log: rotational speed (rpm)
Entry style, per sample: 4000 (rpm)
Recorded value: 4500 (rpm)
